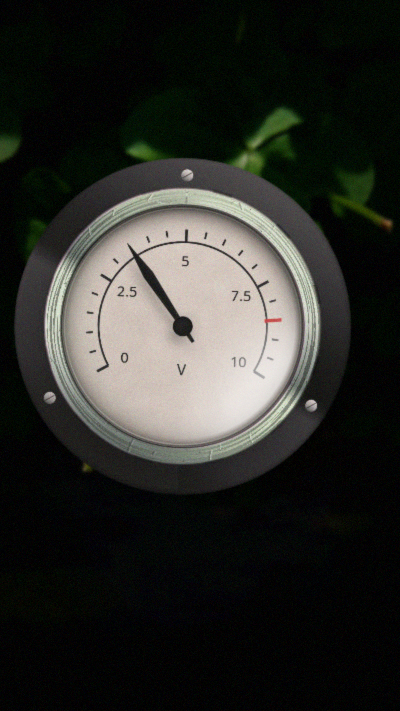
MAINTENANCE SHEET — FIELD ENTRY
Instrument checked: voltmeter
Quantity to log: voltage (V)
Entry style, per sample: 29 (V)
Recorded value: 3.5 (V)
